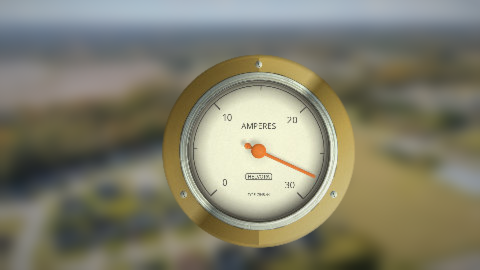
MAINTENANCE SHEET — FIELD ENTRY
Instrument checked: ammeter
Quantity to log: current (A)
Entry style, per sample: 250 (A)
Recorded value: 27.5 (A)
